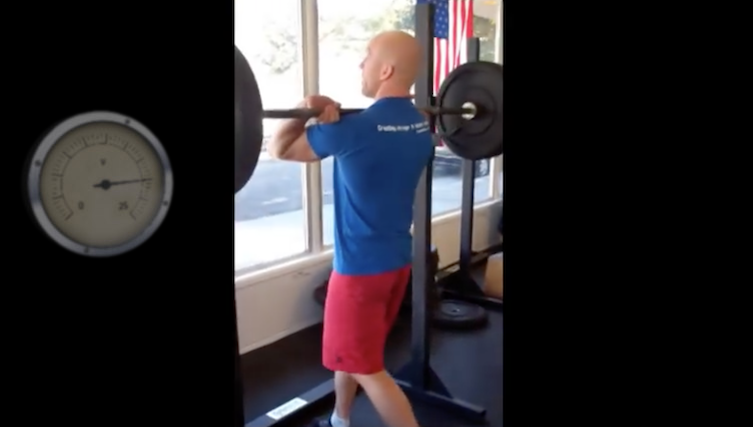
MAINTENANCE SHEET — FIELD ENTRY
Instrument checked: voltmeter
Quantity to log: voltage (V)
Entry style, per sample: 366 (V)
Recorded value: 20 (V)
